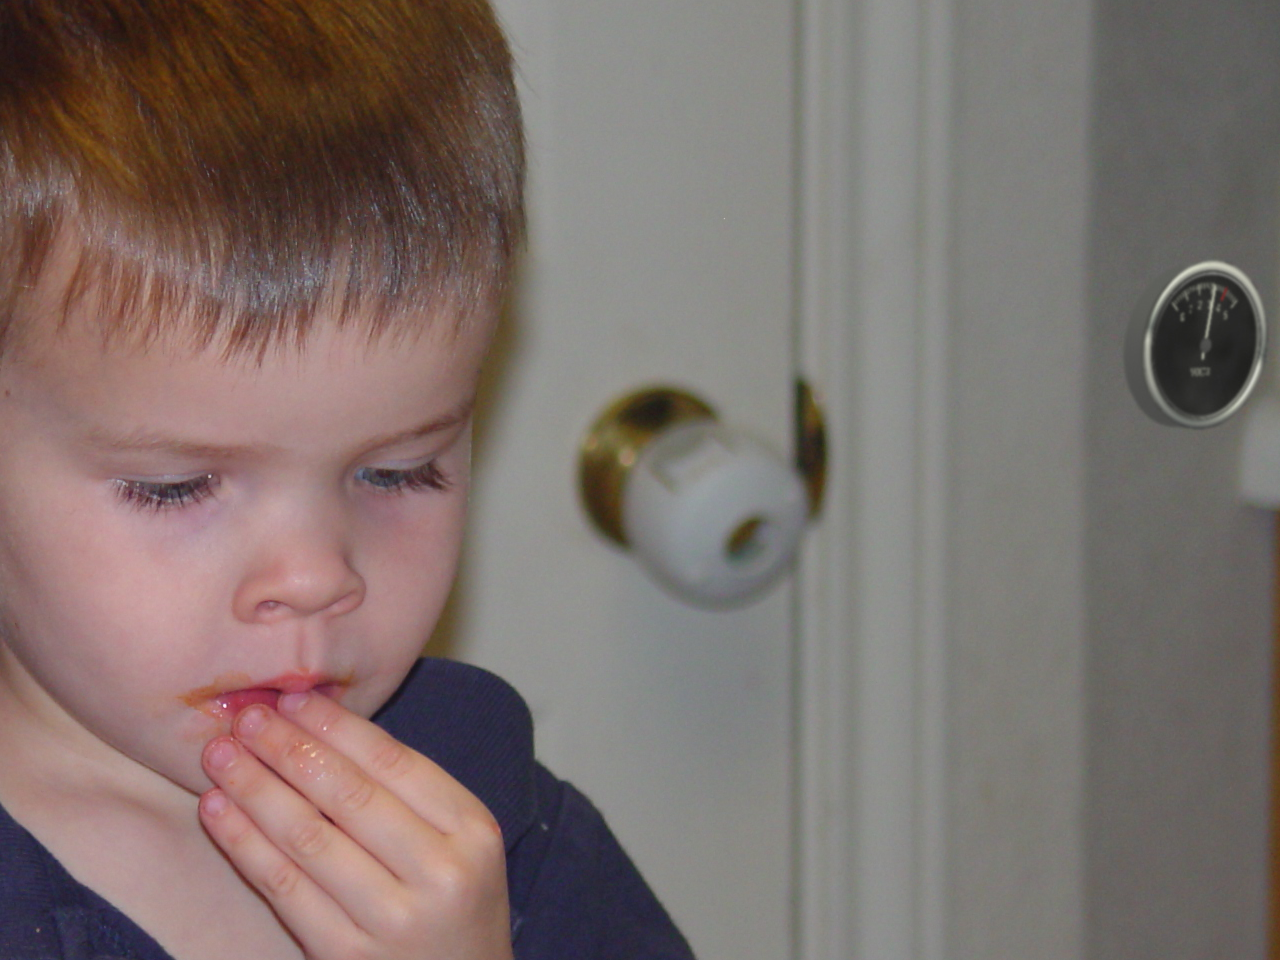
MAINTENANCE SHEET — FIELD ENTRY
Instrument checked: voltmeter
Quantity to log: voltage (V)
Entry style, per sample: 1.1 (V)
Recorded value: 3 (V)
